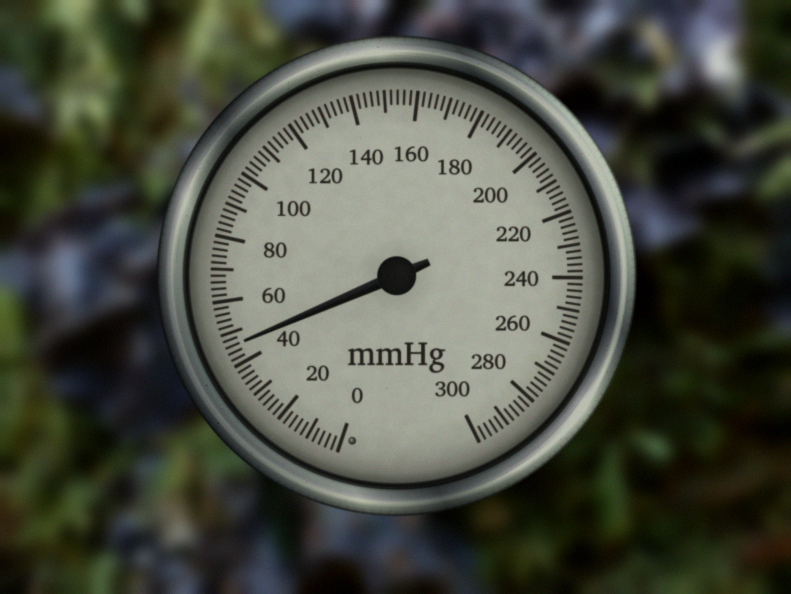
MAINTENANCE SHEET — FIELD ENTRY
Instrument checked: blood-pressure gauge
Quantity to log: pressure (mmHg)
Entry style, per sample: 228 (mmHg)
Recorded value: 46 (mmHg)
